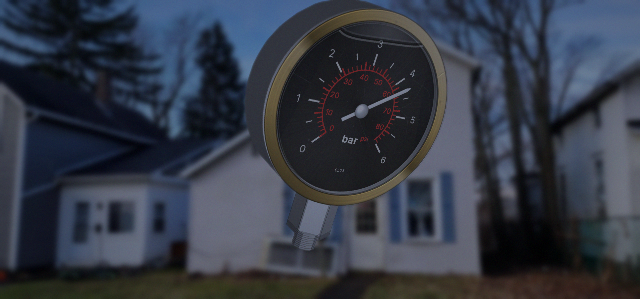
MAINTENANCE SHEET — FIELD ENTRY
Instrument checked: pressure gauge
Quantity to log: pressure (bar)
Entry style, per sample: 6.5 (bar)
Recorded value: 4.25 (bar)
